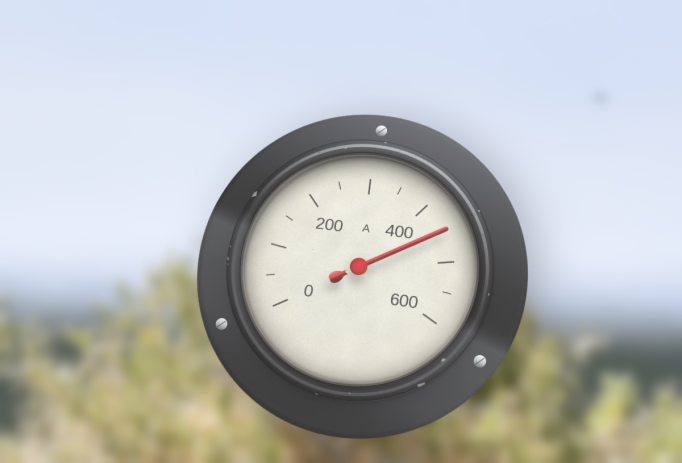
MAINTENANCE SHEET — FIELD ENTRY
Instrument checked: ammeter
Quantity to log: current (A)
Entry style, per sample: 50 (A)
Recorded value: 450 (A)
